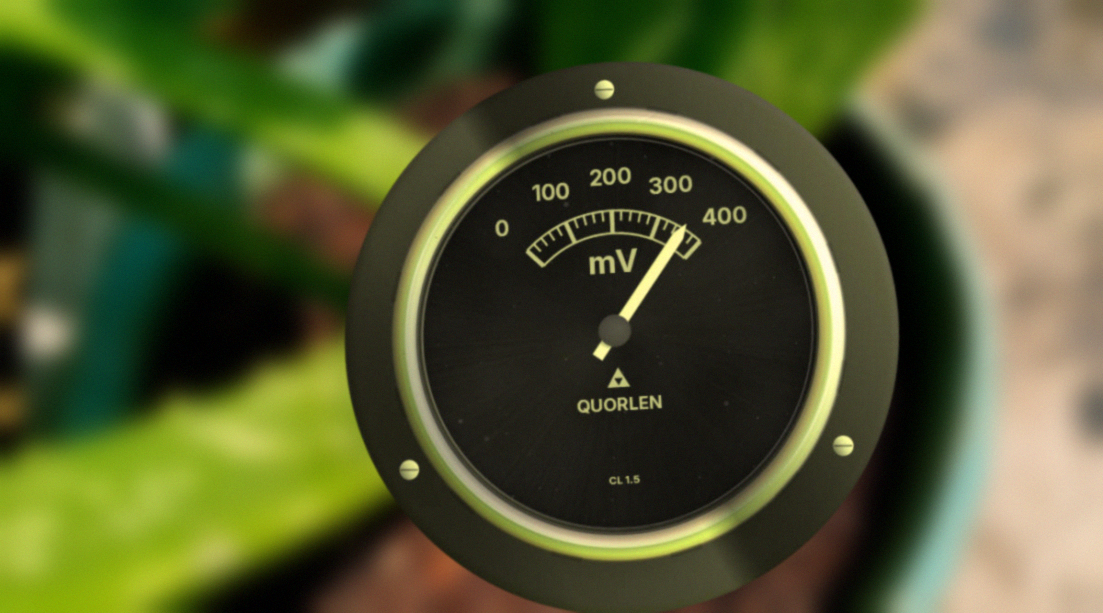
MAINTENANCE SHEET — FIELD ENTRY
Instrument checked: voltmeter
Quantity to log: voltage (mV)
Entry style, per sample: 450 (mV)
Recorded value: 360 (mV)
